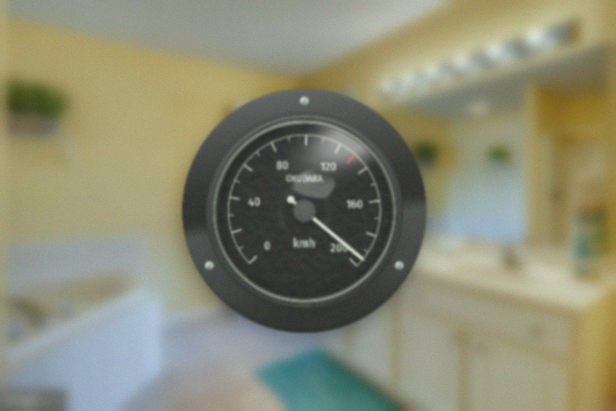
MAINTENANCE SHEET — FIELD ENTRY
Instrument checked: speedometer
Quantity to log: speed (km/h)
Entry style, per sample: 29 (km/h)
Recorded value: 195 (km/h)
